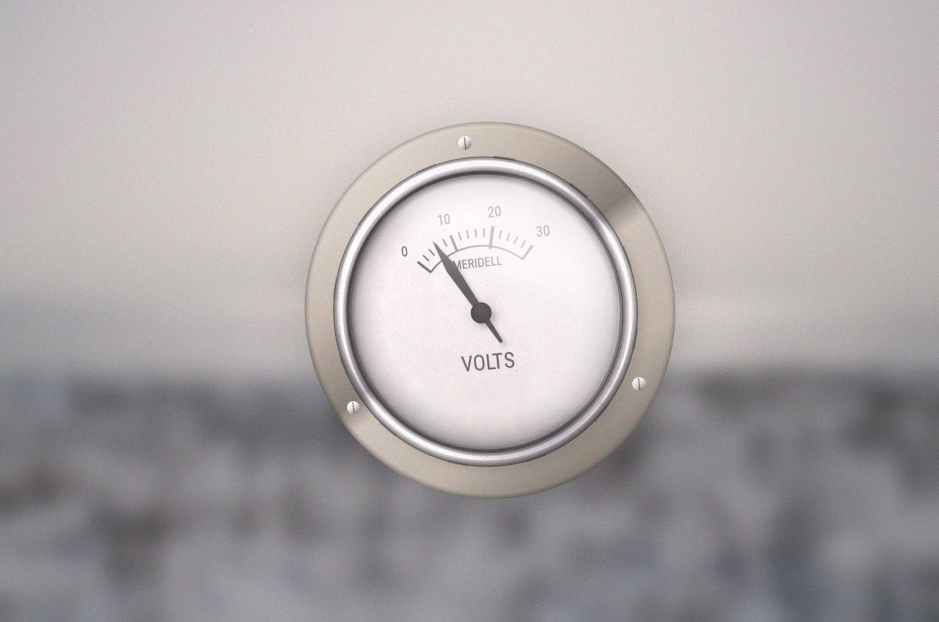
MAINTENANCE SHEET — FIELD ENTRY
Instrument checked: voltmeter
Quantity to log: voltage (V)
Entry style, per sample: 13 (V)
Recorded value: 6 (V)
